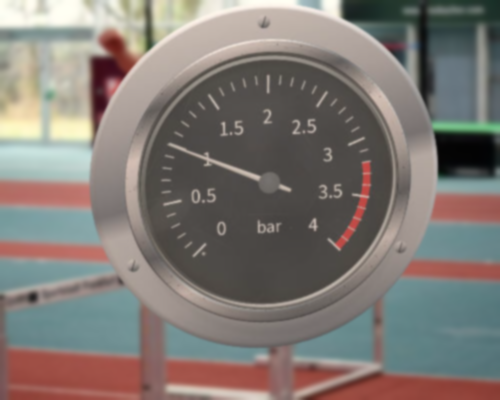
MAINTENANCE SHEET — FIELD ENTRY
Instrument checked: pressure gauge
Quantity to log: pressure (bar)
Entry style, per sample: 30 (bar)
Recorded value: 1 (bar)
